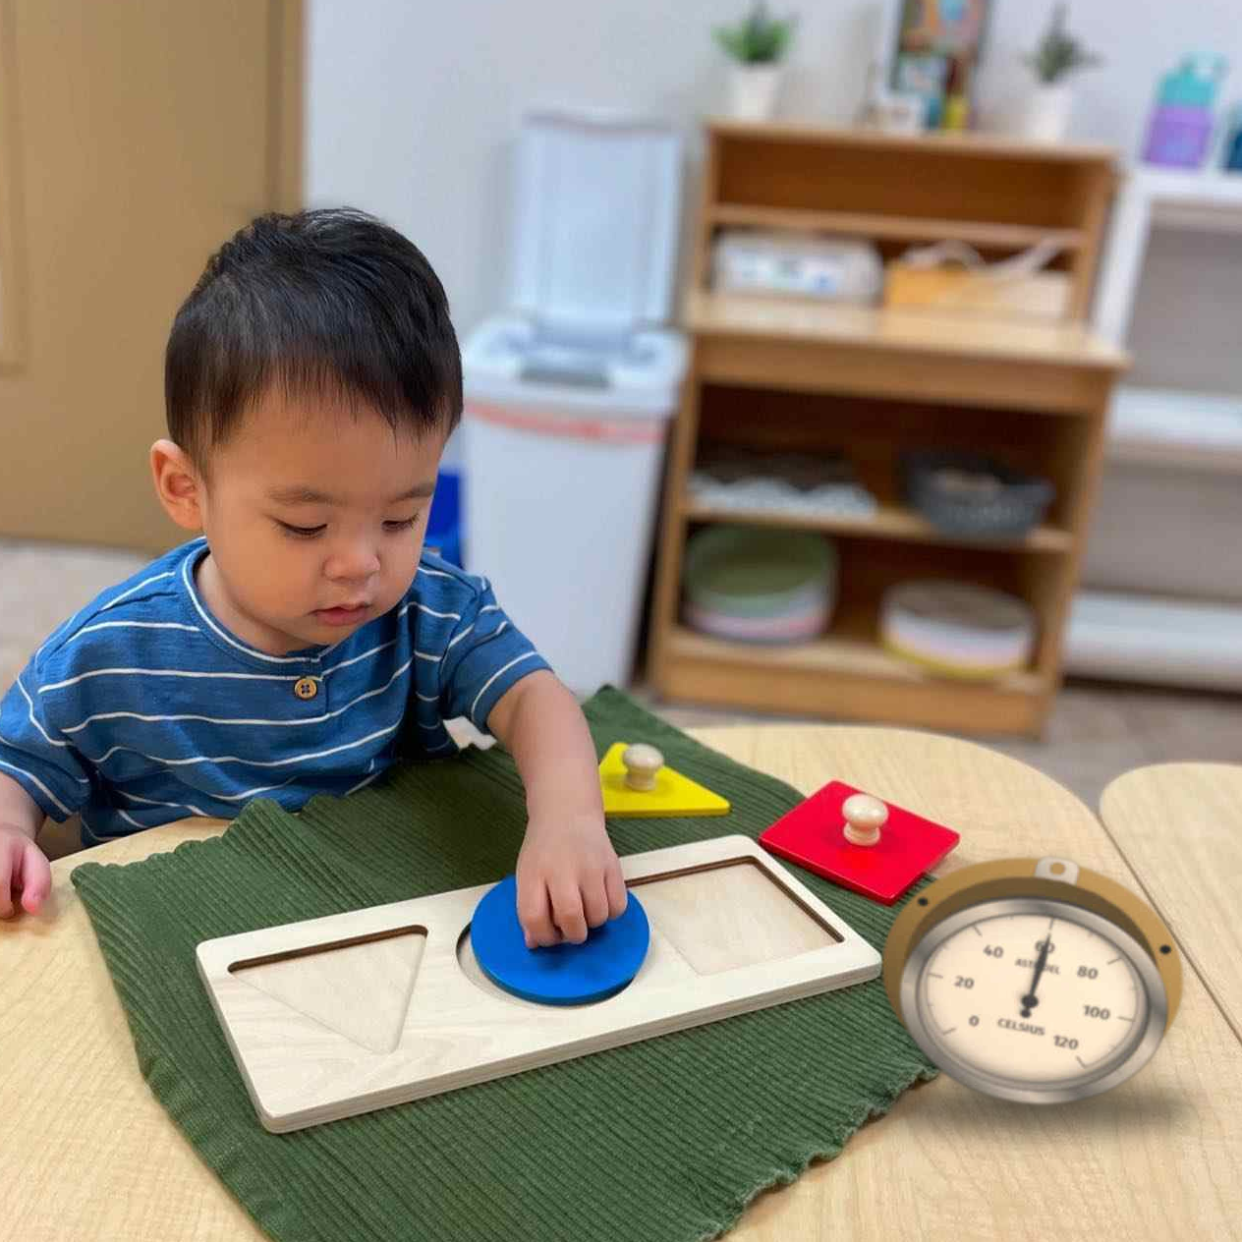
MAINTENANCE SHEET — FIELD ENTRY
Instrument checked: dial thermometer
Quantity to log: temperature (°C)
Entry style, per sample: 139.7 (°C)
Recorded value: 60 (°C)
